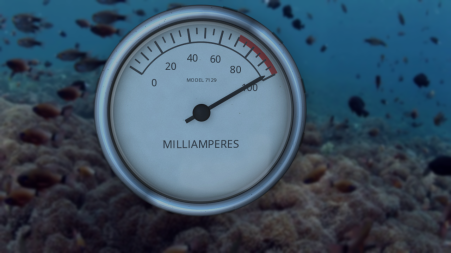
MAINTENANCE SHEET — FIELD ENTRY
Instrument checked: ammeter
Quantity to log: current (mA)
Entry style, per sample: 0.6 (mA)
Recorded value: 97.5 (mA)
